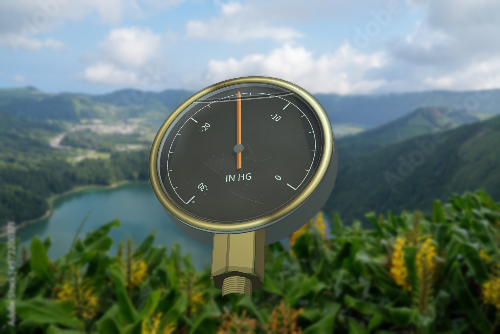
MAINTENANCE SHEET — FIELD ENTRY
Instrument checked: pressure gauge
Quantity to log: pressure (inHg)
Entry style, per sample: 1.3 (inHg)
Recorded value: -15 (inHg)
